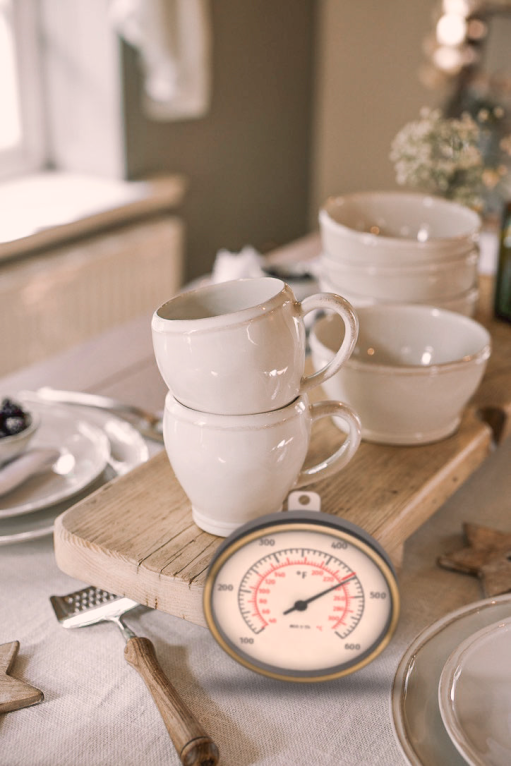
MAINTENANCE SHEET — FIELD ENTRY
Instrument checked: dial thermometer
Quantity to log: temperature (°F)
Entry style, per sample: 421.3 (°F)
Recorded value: 450 (°F)
